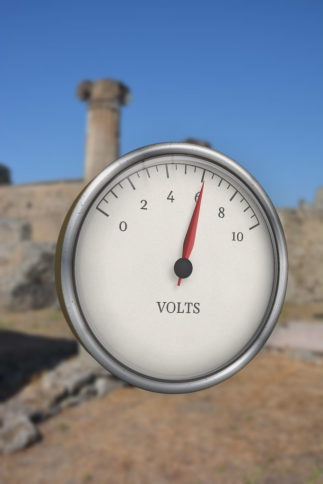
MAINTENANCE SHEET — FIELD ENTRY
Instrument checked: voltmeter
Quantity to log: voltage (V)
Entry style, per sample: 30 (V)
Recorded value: 6 (V)
